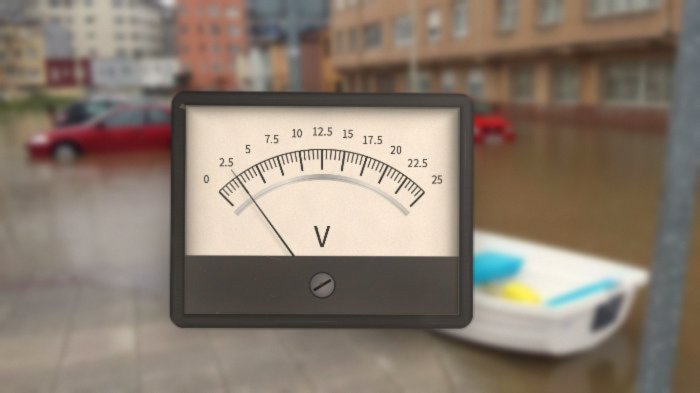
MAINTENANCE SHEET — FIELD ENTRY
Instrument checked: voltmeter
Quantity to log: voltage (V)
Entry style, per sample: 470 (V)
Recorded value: 2.5 (V)
